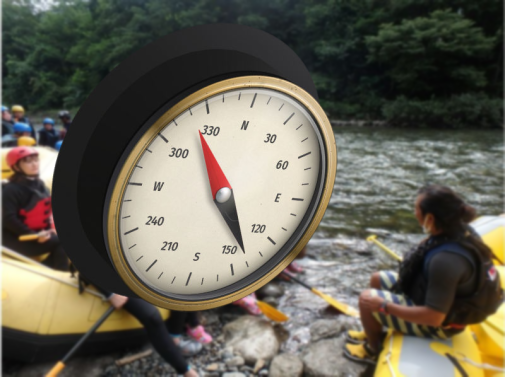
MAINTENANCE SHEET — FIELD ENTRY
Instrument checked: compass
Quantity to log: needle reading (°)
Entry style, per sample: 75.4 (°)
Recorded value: 320 (°)
